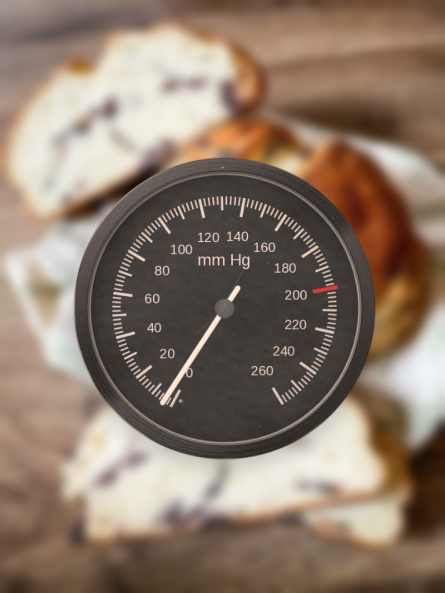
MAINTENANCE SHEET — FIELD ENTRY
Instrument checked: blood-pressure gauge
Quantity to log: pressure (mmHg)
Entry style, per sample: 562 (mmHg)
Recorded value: 4 (mmHg)
